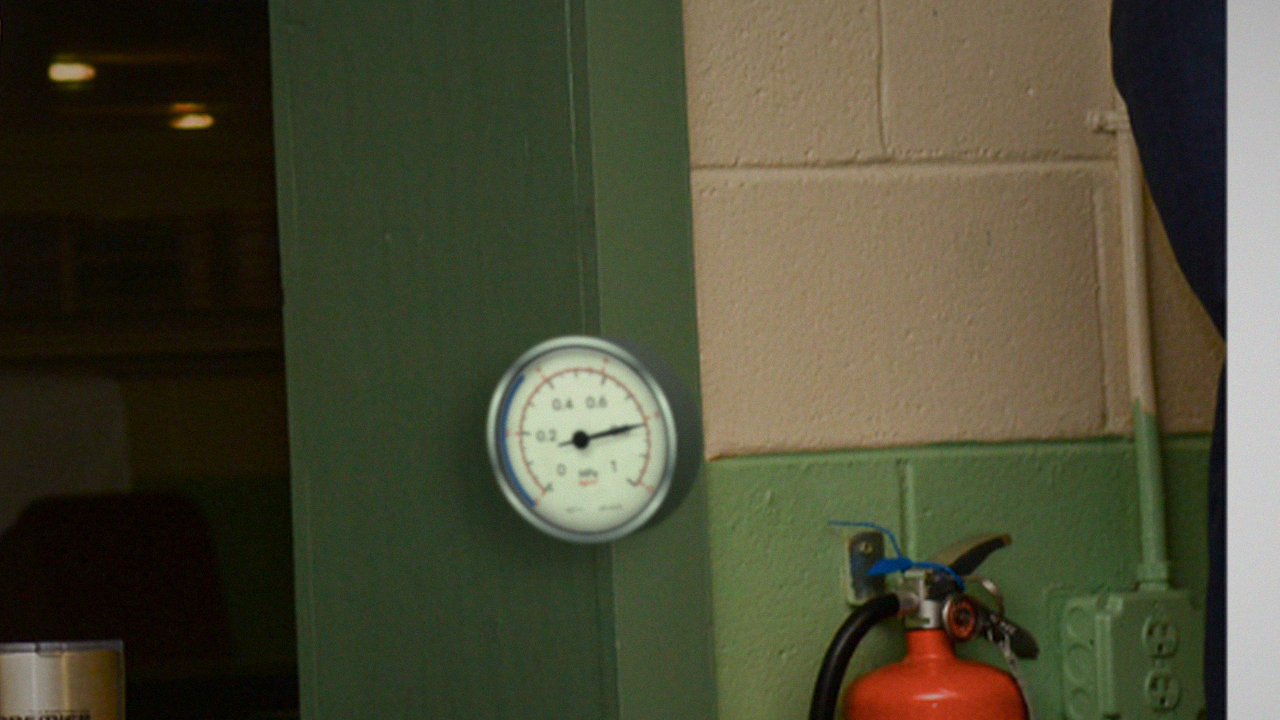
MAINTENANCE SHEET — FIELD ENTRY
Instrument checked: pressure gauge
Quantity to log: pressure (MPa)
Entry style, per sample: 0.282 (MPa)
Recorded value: 0.8 (MPa)
